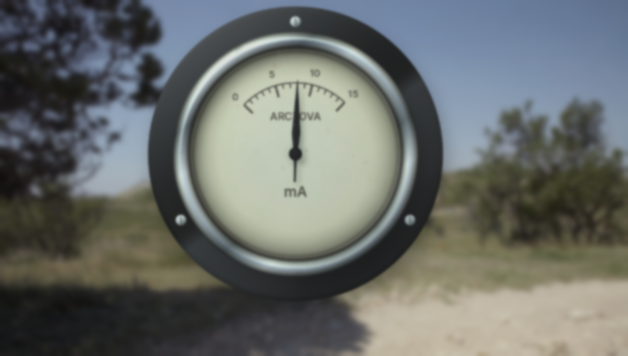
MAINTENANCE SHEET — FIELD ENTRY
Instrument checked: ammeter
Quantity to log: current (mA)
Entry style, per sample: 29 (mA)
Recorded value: 8 (mA)
